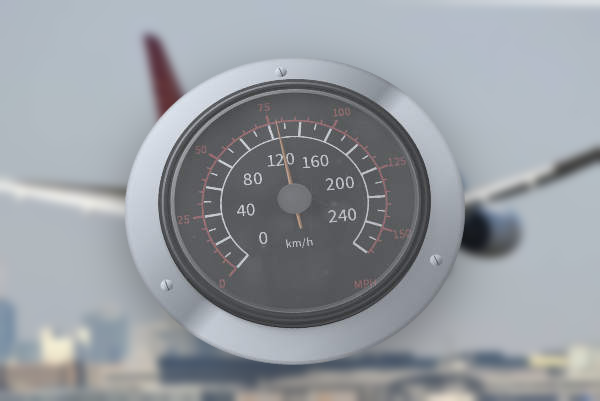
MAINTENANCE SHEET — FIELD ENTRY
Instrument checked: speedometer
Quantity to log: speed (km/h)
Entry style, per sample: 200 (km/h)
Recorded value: 125 (km/h)
